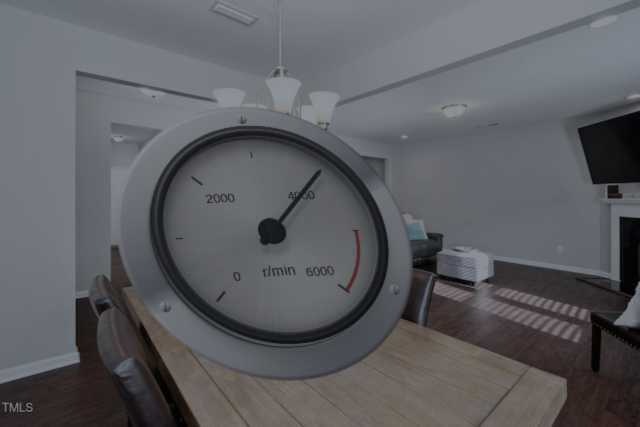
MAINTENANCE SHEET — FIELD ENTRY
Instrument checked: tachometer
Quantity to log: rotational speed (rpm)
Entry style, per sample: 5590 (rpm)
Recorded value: 4000 (rpm)
